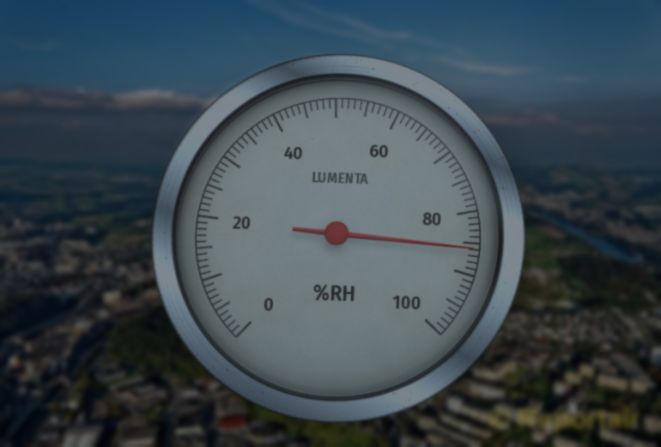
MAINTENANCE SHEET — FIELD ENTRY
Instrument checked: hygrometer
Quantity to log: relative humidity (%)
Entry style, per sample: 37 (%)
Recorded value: 86 (%)
